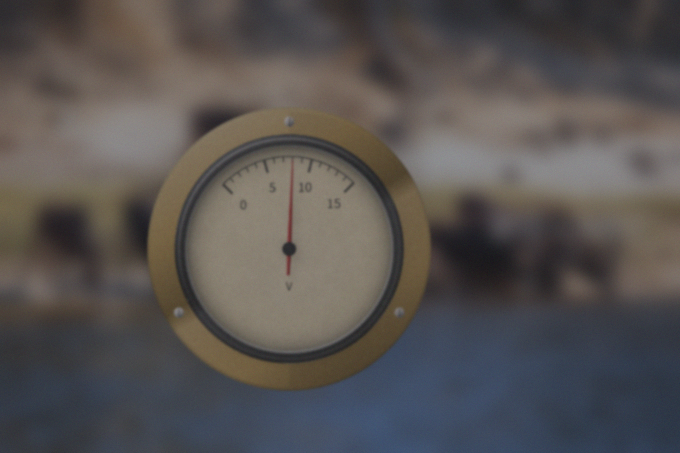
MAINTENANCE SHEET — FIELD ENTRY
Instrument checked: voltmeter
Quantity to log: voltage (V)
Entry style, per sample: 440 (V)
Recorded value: 8 (V)
